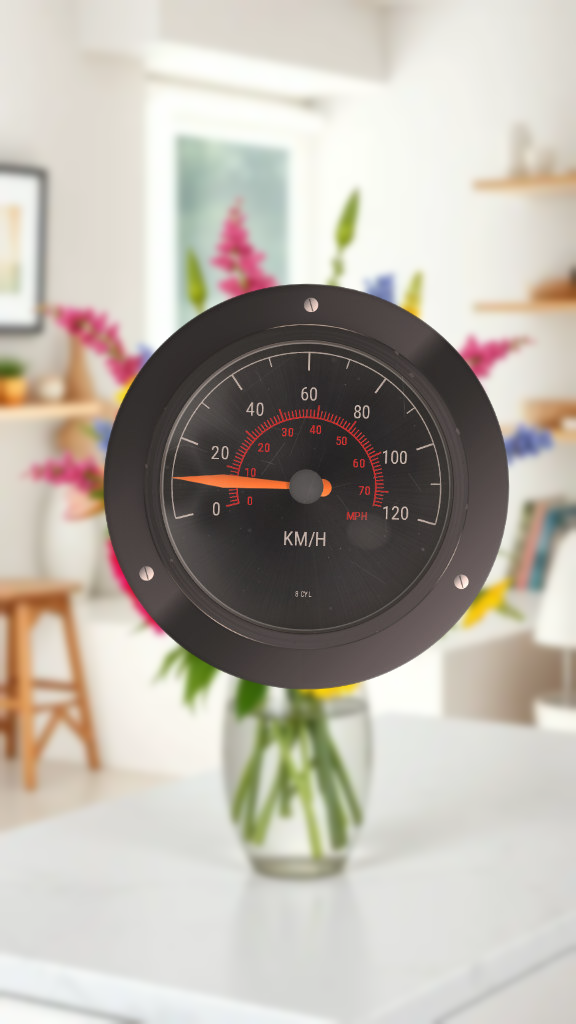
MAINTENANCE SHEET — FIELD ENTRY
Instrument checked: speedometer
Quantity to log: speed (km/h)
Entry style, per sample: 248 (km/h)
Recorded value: 10 (km/h)
